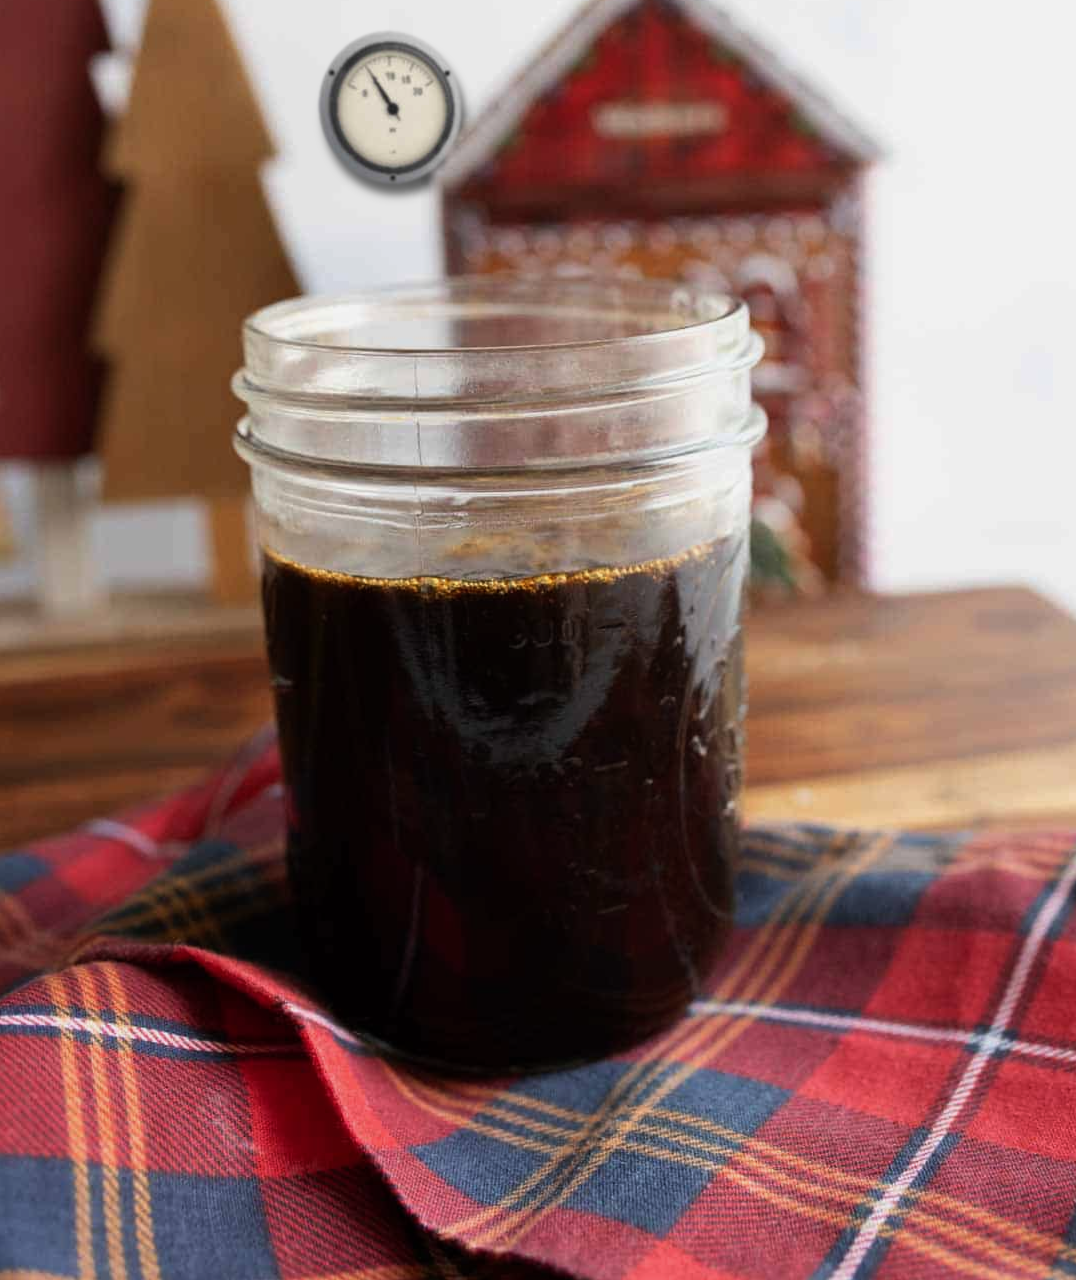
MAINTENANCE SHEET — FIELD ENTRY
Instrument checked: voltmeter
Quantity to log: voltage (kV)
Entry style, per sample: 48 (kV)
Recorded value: 5 (kV)
